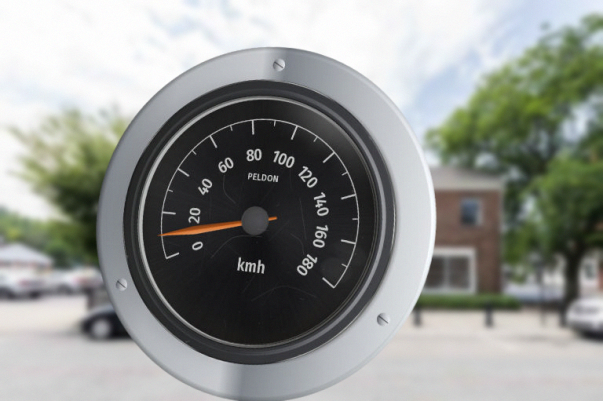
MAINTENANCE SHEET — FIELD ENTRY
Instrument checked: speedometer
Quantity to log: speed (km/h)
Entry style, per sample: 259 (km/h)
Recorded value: 10 (km/h)
